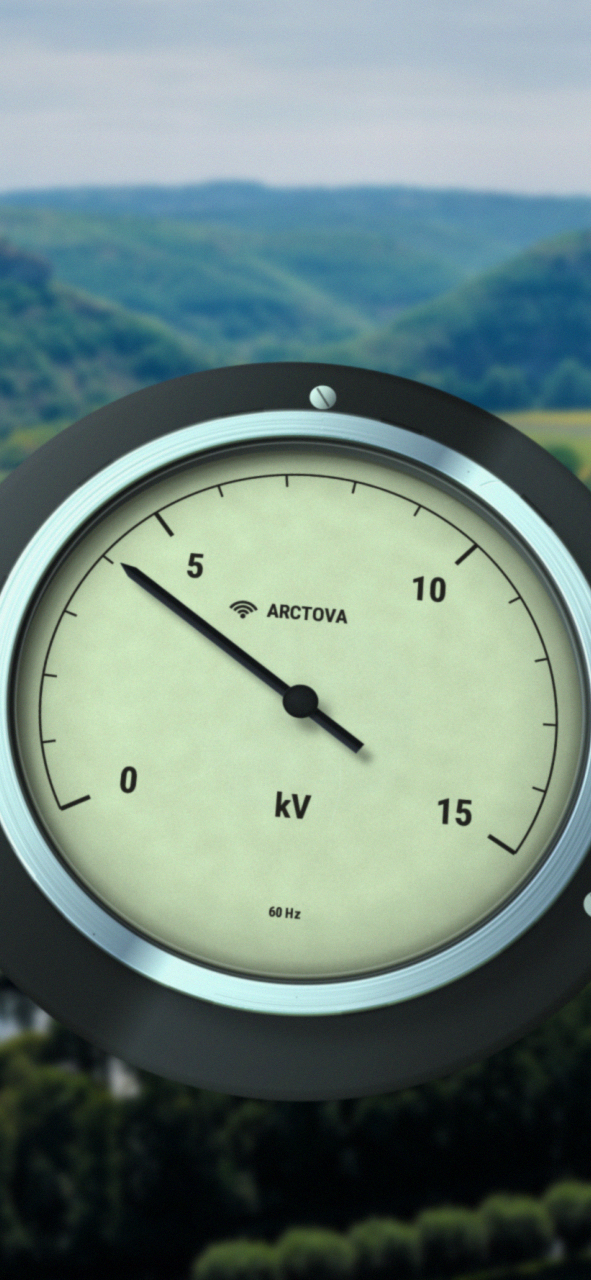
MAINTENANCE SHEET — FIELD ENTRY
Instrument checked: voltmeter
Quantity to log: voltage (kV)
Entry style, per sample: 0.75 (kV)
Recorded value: 4 (kV)
